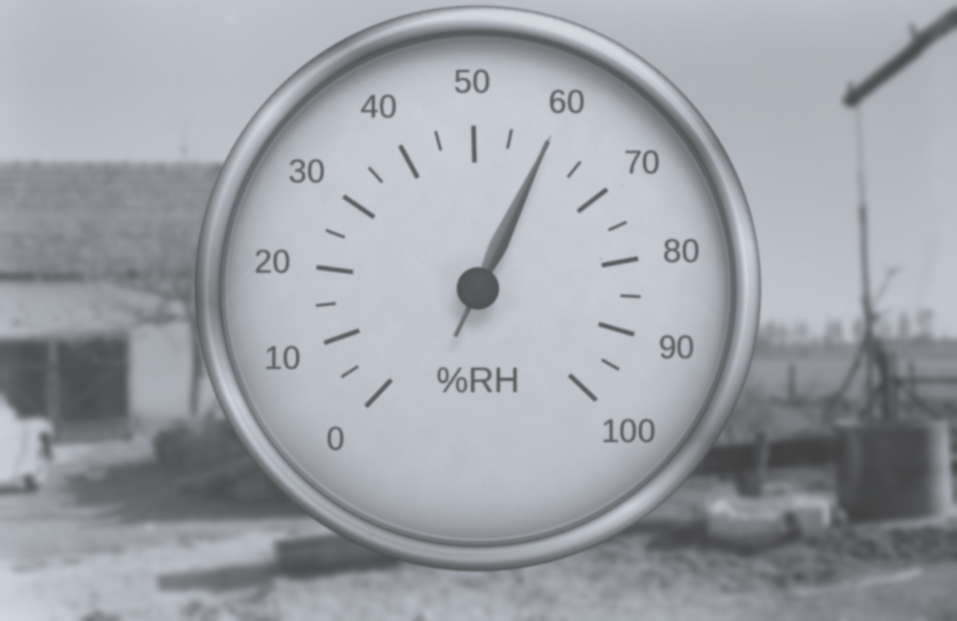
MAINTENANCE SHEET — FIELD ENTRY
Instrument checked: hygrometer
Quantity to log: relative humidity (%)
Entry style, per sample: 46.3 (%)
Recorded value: 60 (%)
